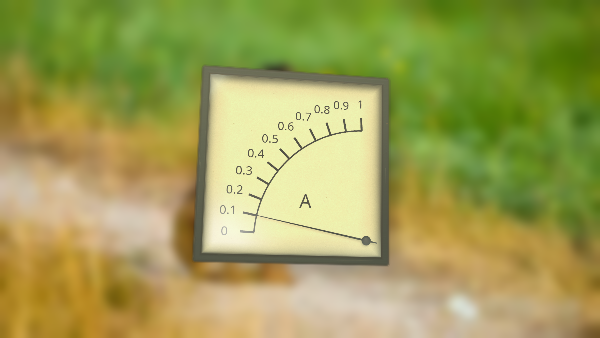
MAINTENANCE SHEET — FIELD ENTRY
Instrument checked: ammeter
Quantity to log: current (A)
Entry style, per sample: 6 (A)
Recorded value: 0.1 (A)
